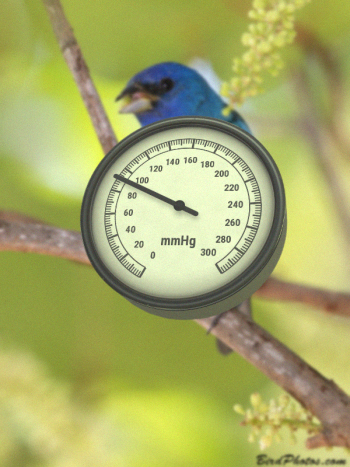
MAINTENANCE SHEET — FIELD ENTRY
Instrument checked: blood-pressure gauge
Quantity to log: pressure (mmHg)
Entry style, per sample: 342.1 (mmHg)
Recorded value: 90 (mmHg)
